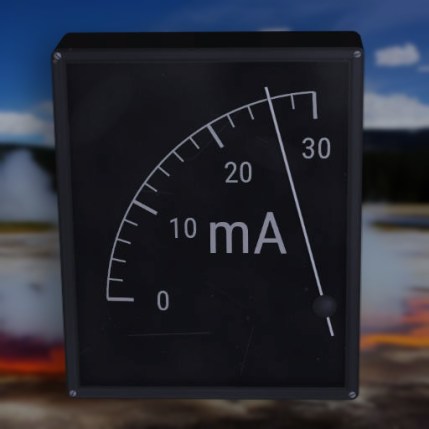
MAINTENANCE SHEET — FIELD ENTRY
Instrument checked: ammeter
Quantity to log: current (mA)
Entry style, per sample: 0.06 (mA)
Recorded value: 26 (mA)
